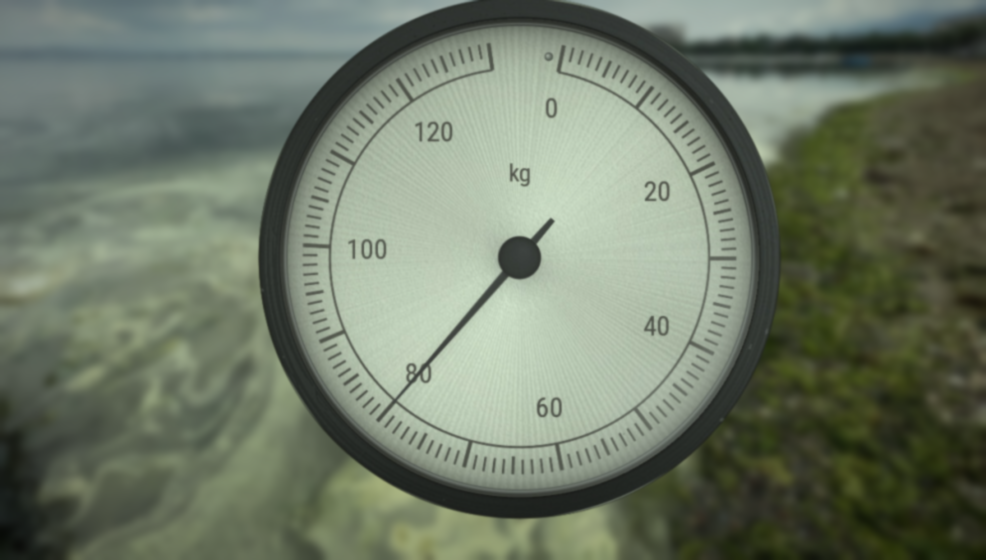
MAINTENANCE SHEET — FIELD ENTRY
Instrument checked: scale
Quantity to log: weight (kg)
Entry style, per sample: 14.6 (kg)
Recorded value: 80 (kg)
